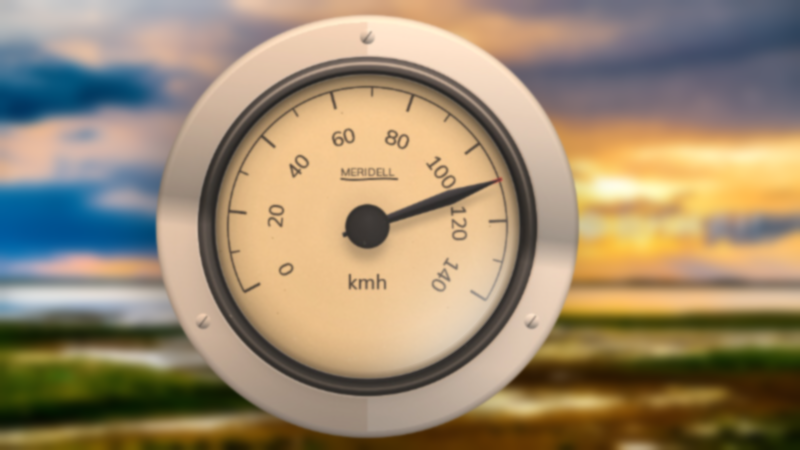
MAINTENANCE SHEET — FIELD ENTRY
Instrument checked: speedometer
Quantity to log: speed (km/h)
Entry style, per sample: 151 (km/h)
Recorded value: 110 (km/h)
